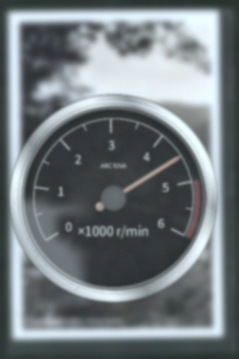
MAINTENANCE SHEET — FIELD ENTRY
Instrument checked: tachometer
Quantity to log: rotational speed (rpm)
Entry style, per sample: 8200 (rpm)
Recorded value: 4500 (rpm)
